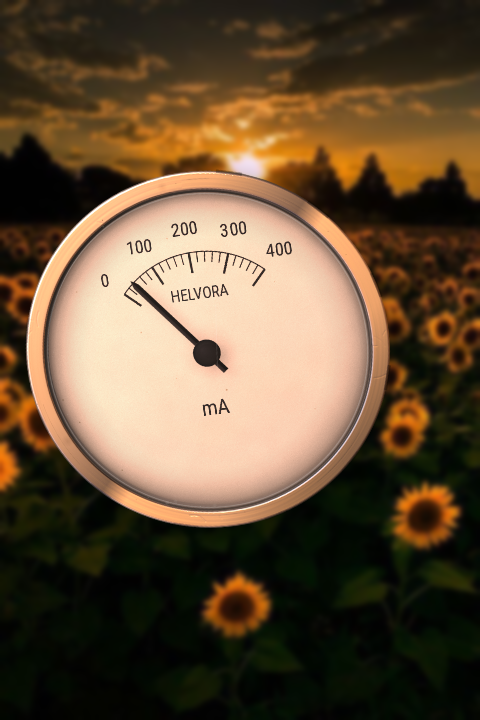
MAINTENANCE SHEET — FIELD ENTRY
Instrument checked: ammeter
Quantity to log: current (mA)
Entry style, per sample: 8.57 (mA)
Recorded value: 40 (mA)
